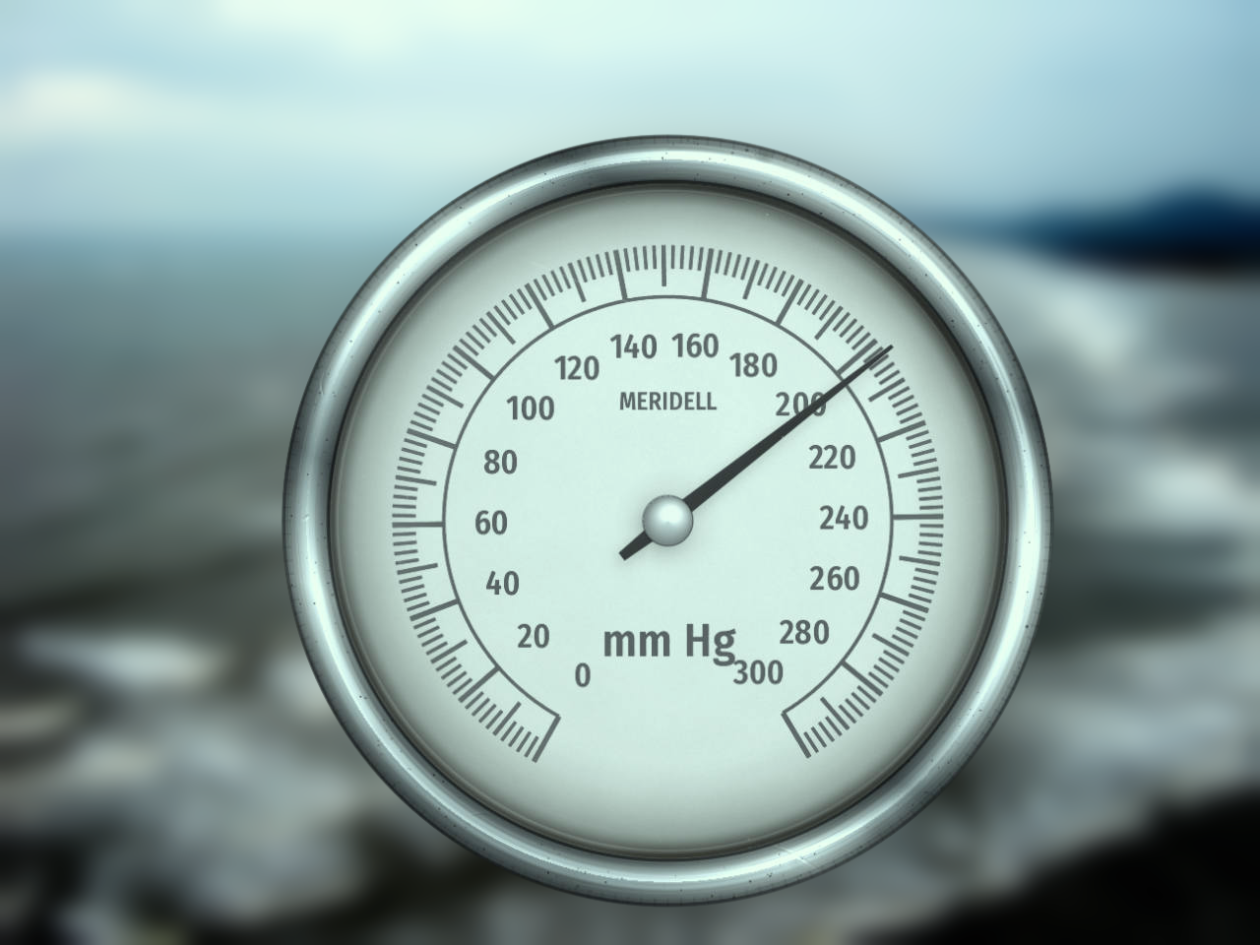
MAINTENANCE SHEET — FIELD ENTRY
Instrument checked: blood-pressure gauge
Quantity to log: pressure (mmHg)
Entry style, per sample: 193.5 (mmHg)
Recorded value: 203 (mmHg)
